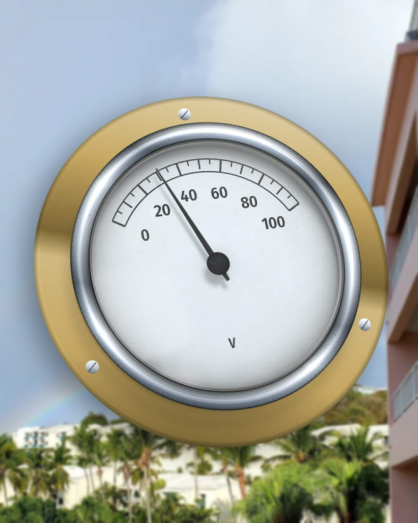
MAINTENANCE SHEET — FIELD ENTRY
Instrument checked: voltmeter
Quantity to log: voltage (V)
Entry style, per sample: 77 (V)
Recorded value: 30 (V)
